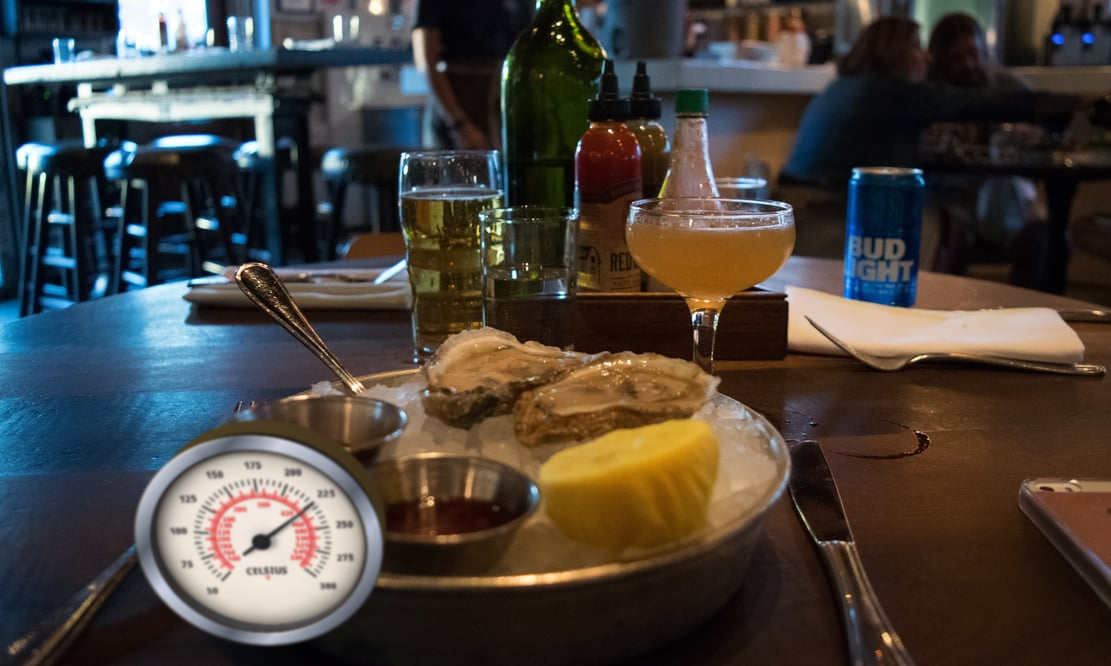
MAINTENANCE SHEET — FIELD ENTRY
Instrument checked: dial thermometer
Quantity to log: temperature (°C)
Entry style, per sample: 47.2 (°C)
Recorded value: 225 (°C)
